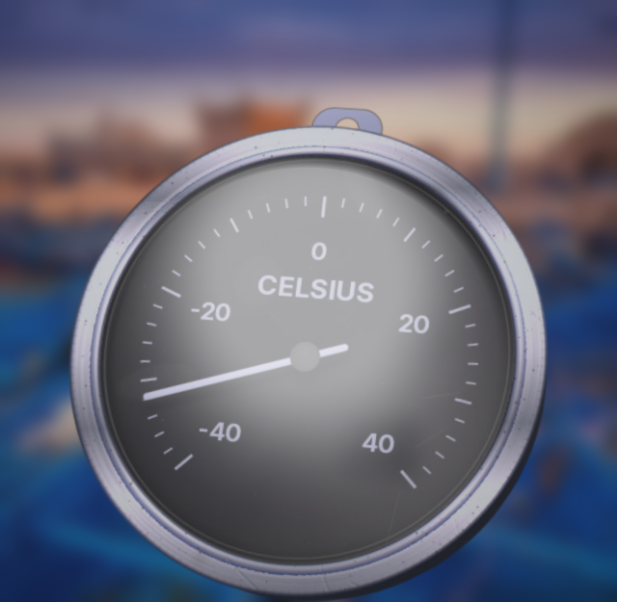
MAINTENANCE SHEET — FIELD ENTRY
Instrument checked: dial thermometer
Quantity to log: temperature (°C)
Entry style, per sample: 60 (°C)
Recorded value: -32 (°C)
